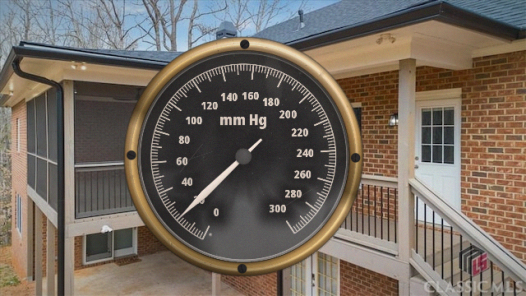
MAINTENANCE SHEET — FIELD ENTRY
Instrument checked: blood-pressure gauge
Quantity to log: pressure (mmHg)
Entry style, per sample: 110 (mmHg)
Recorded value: 20 (mmHg)
